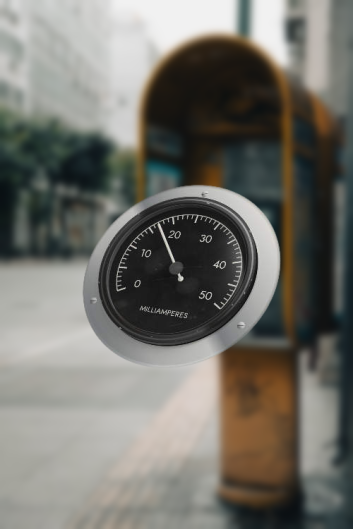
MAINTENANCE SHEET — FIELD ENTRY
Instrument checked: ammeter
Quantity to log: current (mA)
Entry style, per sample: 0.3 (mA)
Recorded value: 17 (mA)
